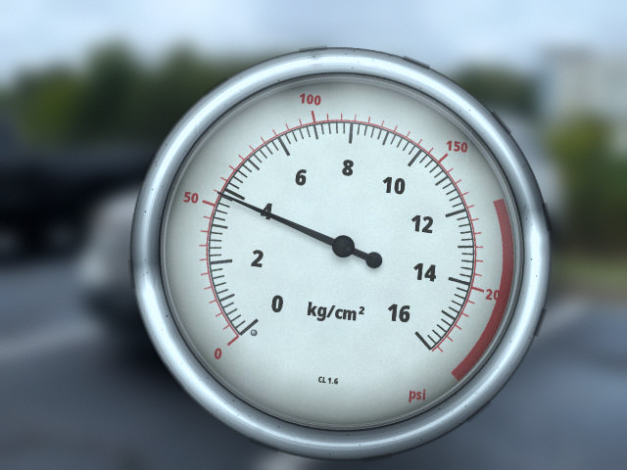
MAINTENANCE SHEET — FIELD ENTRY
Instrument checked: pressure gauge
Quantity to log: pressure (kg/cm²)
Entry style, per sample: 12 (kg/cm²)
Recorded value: 3.8 (kg/cm²)
